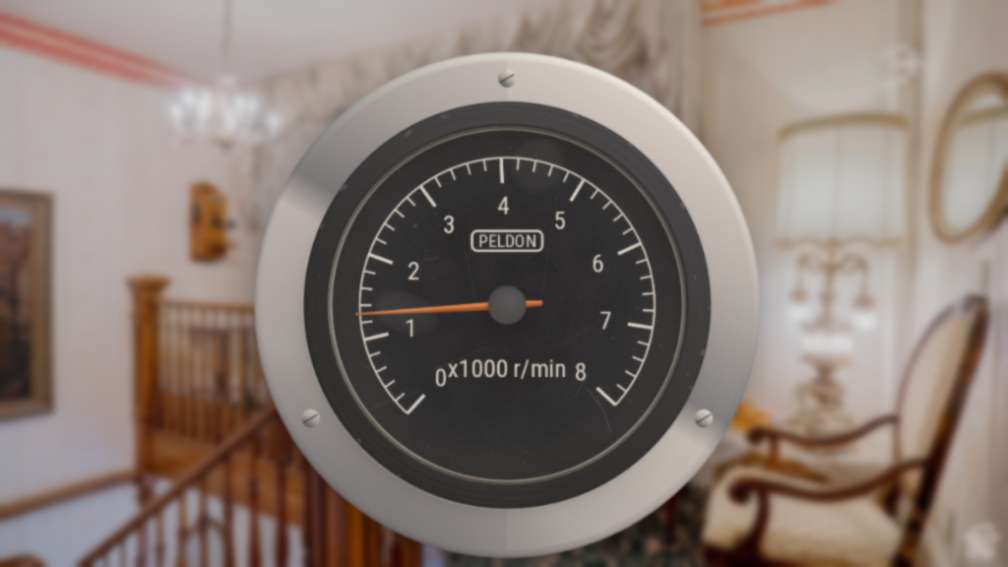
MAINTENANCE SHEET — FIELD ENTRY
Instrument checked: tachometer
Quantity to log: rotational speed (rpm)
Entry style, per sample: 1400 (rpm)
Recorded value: 1300 (rpm)
